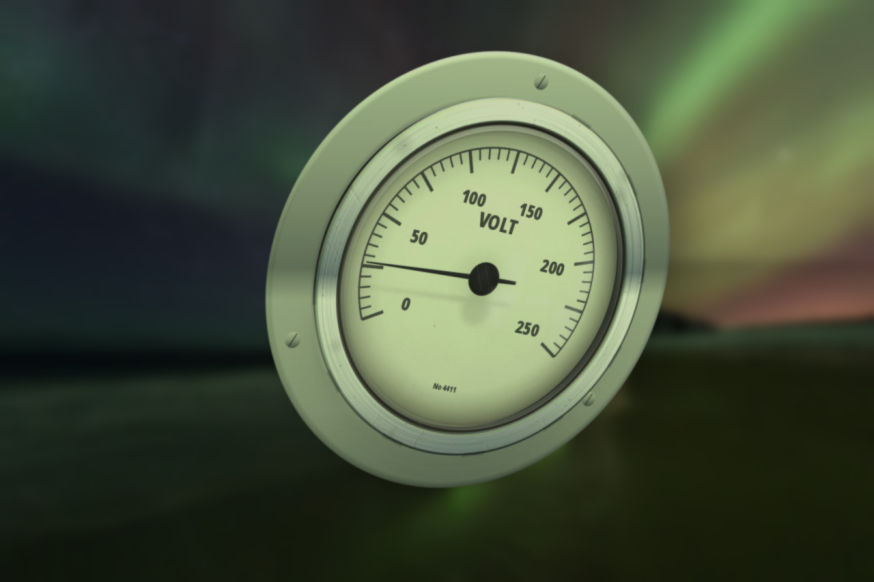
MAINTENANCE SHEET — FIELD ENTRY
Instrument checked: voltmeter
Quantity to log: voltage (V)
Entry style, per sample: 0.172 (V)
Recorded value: 27.5 (V)
